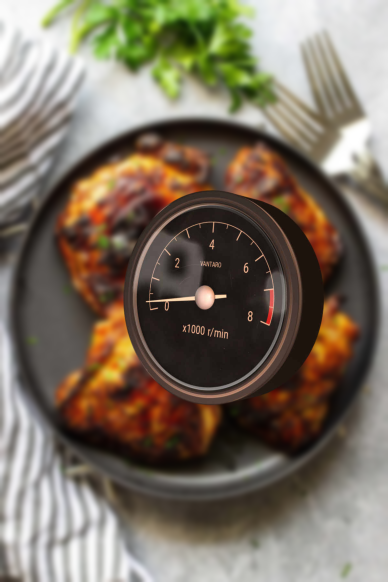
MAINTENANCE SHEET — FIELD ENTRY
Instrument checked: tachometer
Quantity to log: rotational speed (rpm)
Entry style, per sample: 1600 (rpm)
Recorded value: 250 (rpm)
